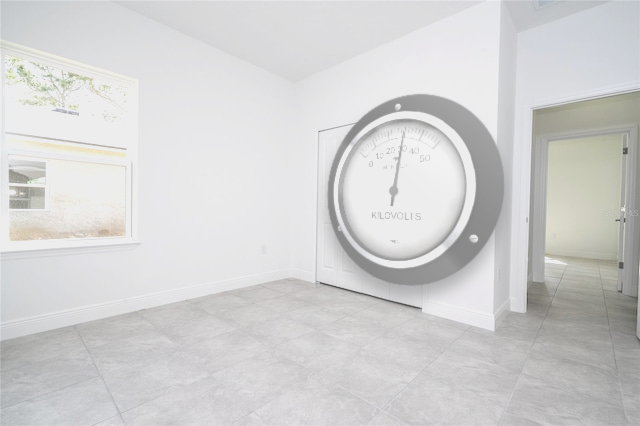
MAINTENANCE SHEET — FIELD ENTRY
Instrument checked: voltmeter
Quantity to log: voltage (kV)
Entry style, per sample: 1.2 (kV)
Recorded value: 30 (kV)
